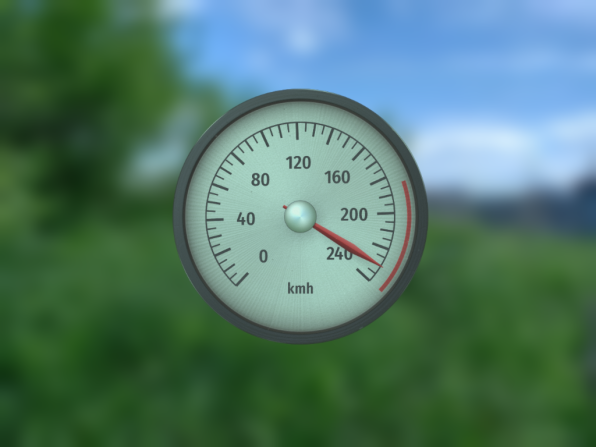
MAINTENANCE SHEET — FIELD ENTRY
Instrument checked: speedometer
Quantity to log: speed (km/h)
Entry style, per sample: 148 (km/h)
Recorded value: 230 (km/h)
